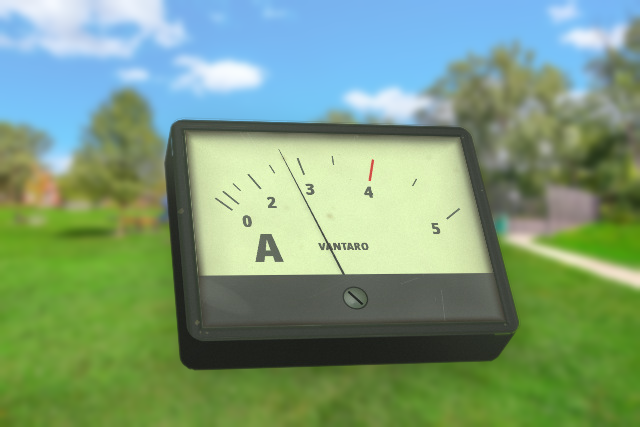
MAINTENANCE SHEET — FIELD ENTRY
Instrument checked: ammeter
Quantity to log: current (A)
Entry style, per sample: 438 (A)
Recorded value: 2.75 (A)
